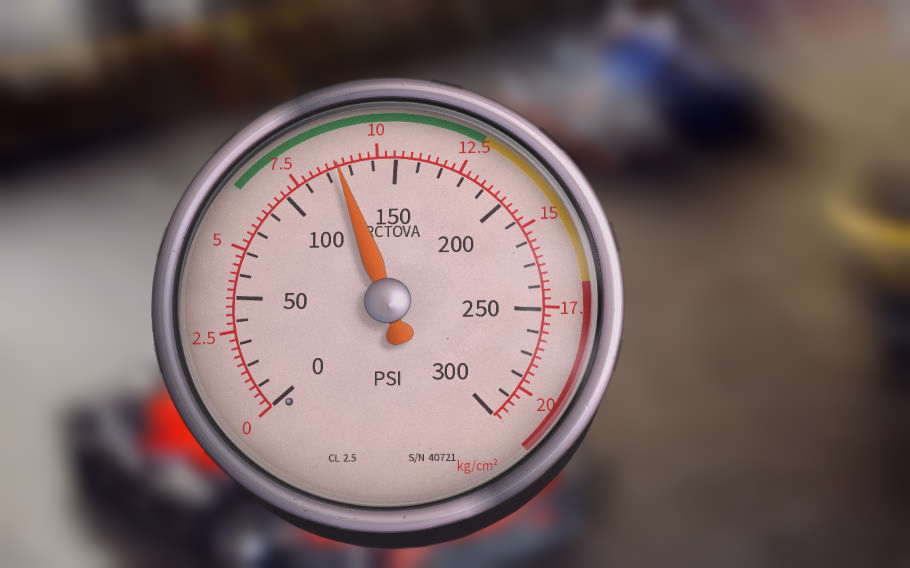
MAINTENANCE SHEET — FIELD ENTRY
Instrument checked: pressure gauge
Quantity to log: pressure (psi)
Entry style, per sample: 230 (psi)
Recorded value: 125 (psi)
